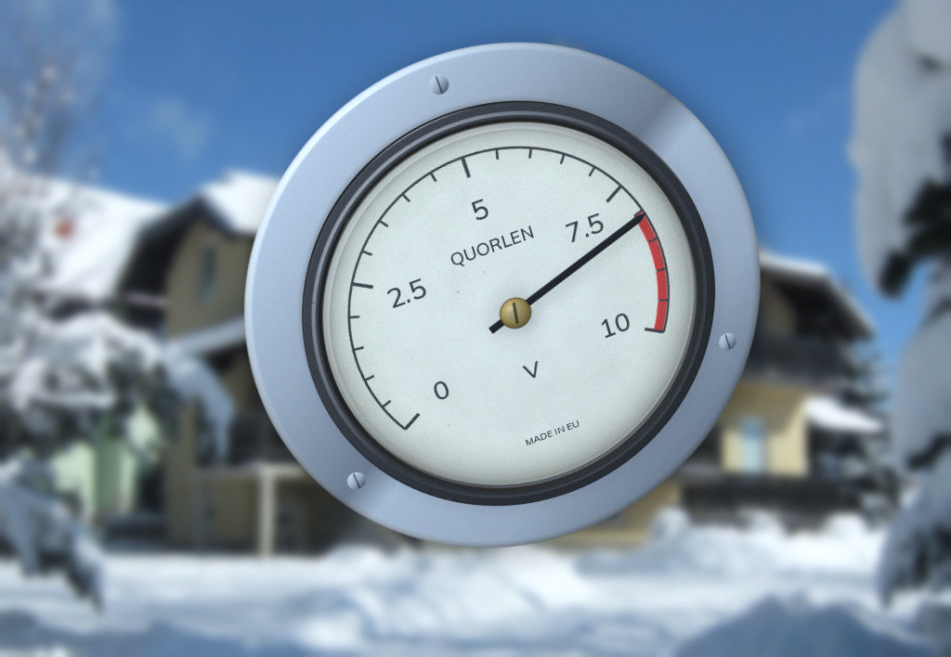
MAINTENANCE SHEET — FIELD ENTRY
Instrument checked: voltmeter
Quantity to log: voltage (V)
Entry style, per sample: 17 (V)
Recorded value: 8 (V)
